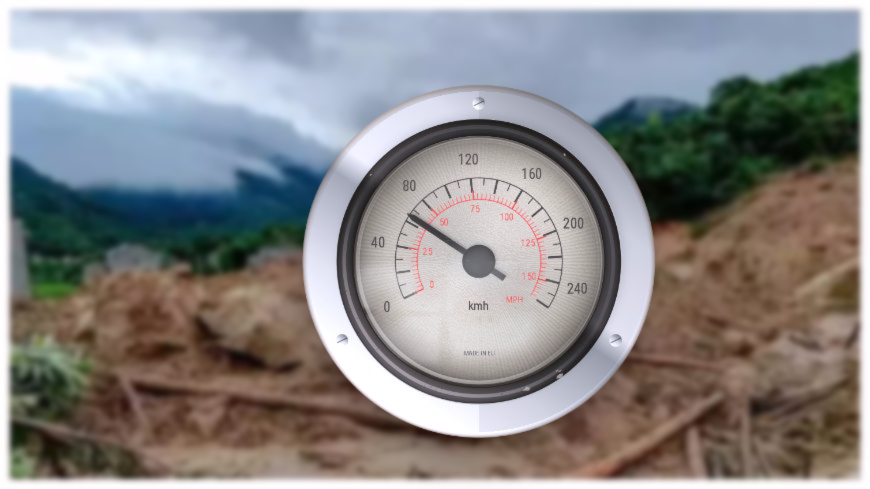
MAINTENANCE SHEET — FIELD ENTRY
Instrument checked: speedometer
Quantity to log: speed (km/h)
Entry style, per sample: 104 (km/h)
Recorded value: 65 (km/h)
